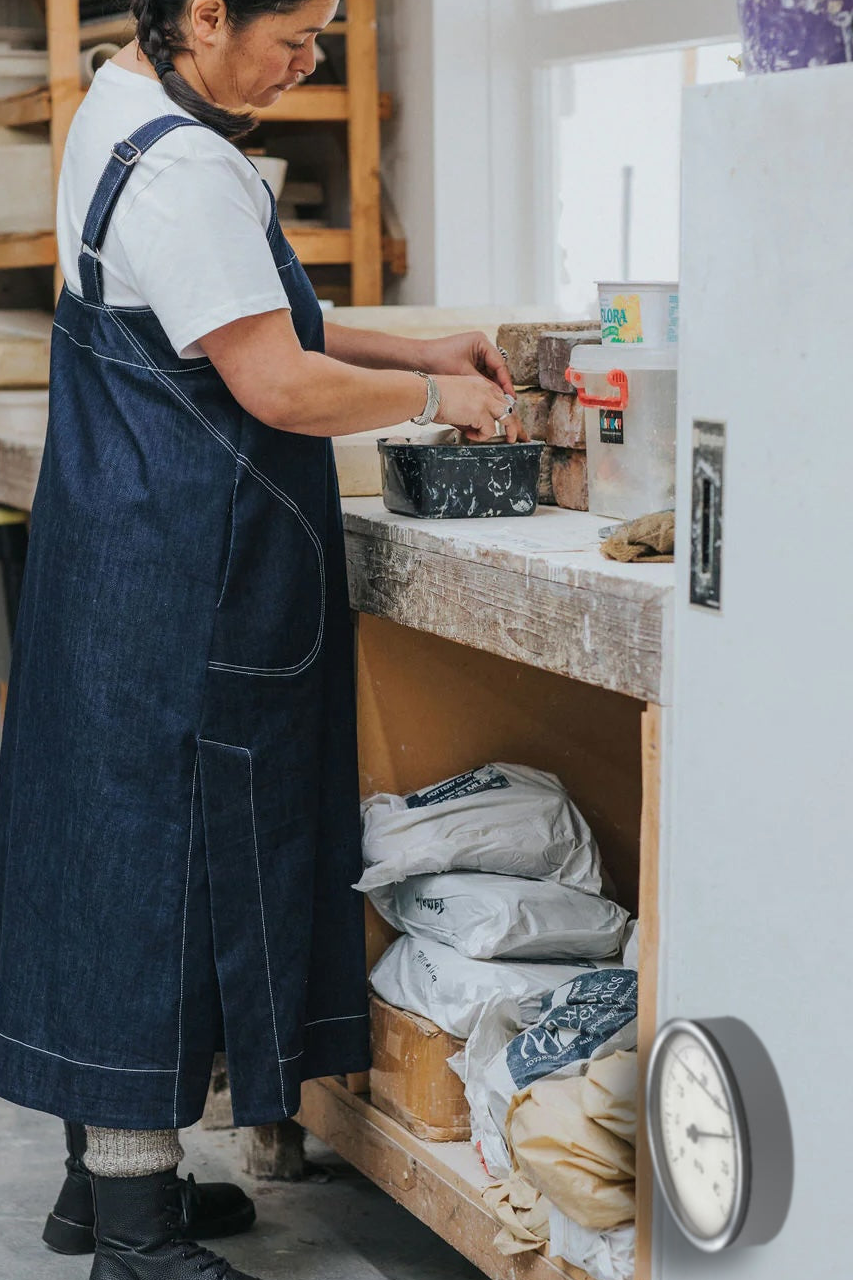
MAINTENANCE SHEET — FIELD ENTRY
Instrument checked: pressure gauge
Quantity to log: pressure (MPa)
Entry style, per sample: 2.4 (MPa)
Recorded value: 30 (MPa)
